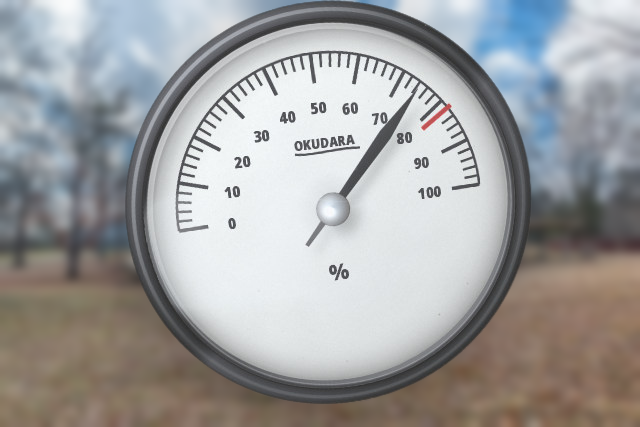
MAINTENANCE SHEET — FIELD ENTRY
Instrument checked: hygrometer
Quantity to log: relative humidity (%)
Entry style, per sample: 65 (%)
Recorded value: 74 (%)
